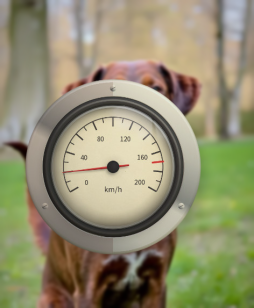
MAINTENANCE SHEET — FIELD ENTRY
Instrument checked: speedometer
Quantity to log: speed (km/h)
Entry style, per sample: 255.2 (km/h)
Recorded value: 20 (km/h)
